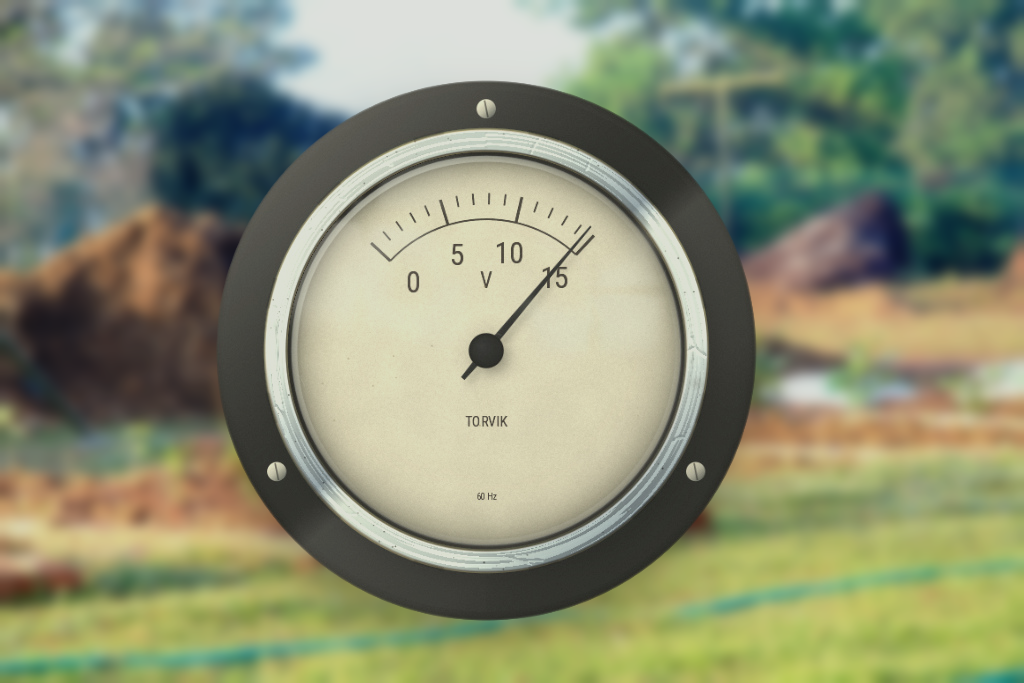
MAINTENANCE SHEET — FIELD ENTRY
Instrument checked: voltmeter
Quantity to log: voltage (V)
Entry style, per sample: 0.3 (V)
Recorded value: 14.5 (V)
